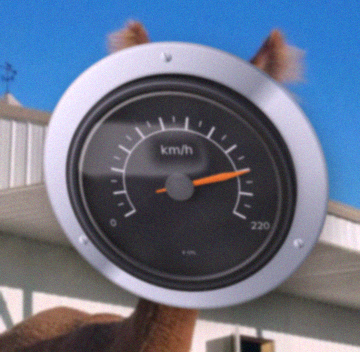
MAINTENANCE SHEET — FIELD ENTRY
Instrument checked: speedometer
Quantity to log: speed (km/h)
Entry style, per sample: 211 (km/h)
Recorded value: 180 (km/h)
